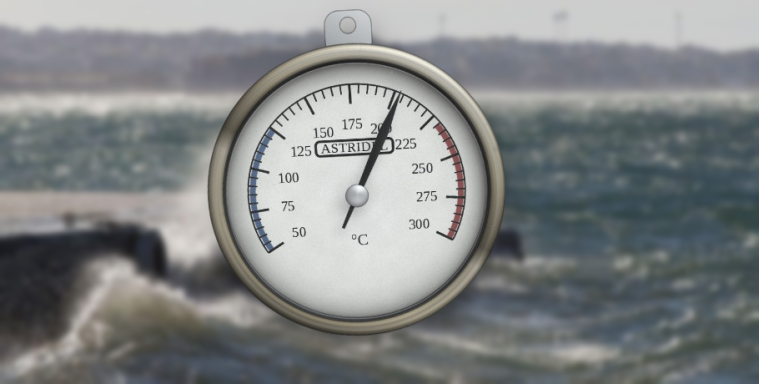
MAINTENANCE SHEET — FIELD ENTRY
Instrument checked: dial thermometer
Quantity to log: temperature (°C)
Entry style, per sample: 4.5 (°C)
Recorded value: 202.5 (°C)
